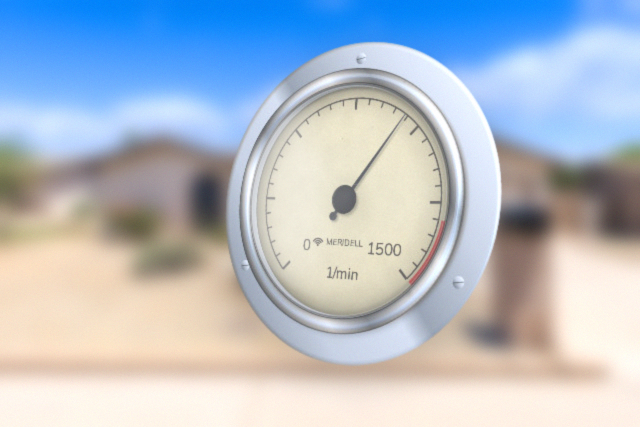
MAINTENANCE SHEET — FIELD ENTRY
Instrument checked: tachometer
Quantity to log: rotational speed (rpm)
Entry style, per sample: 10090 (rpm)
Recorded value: 950 (rpm)
